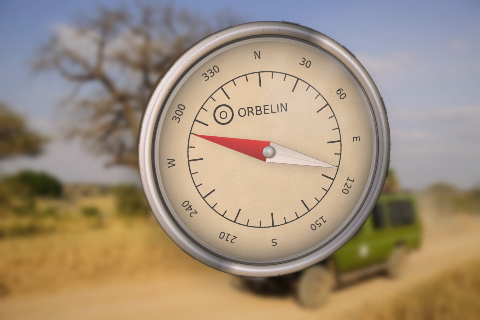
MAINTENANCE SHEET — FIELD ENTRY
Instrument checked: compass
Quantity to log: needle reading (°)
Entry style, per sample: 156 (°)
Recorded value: 290 (°)
